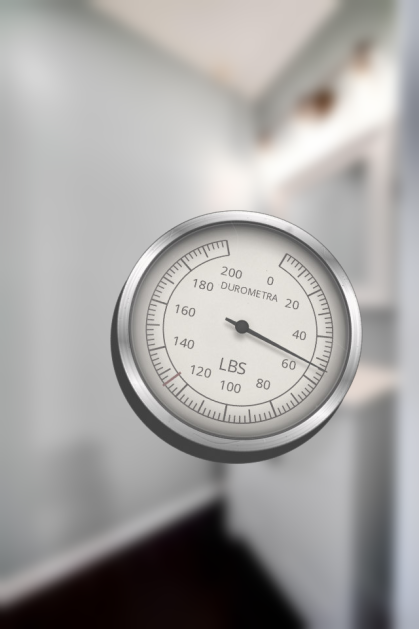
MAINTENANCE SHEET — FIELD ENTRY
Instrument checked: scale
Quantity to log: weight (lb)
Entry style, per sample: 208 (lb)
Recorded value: 54 (lb)
